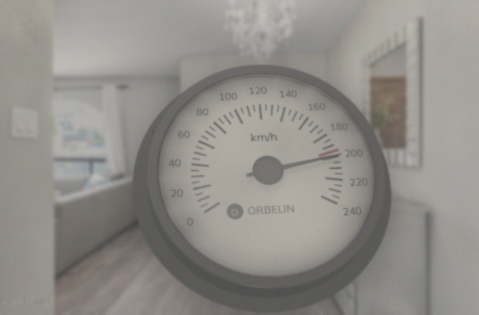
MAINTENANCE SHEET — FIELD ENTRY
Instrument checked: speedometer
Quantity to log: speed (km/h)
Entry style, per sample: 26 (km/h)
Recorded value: 200 (km/h)
